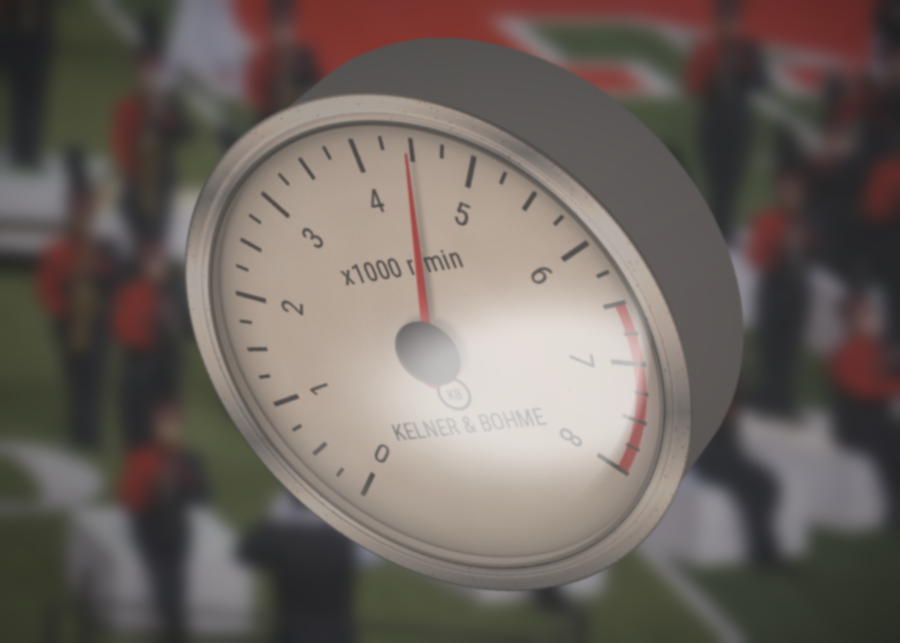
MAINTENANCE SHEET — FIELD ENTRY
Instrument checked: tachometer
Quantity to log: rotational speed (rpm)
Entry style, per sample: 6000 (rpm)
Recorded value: 4500 (rpm)
